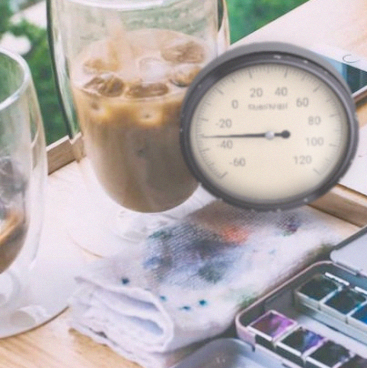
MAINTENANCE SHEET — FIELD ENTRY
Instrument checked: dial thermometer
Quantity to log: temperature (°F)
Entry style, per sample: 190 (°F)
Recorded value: -30 (°F)
